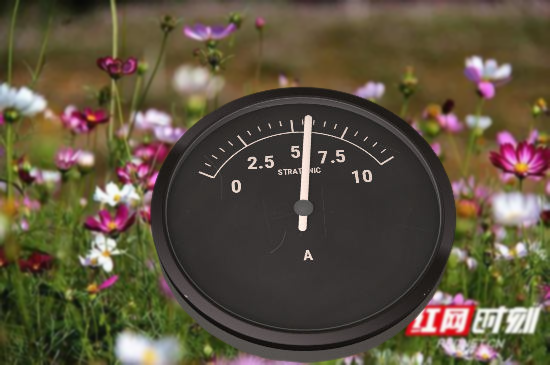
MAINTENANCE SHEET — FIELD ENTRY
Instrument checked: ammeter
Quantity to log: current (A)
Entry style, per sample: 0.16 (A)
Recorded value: 5.75 (A)
